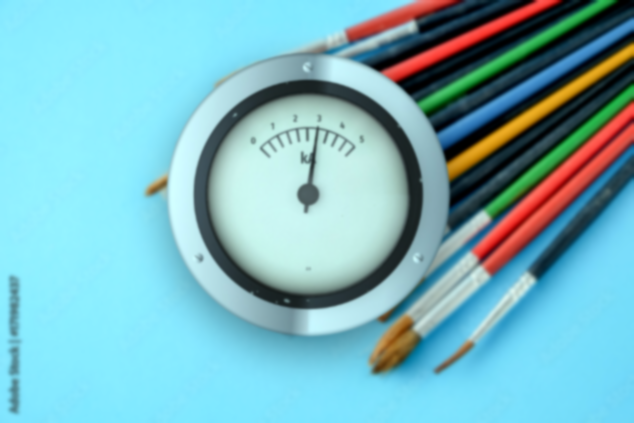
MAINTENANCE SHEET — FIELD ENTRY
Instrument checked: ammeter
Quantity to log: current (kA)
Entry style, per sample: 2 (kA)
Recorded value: 3 (kA)
